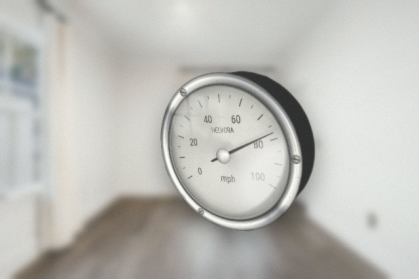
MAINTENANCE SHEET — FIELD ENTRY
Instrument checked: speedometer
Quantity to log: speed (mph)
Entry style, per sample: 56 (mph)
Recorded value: 77.5 (mph)
